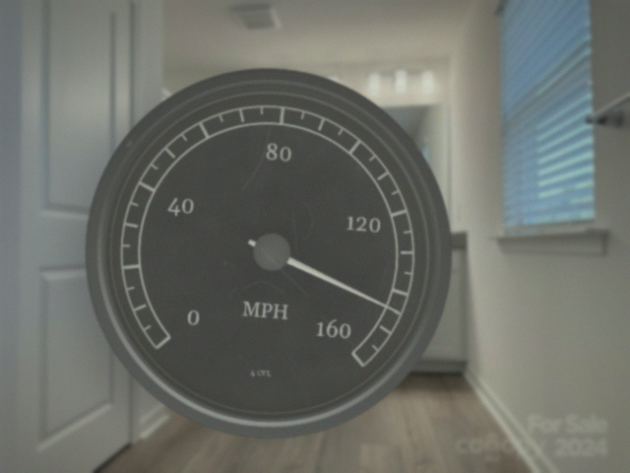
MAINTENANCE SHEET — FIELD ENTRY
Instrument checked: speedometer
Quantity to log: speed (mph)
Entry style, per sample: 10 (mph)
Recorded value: 145 (mph)
